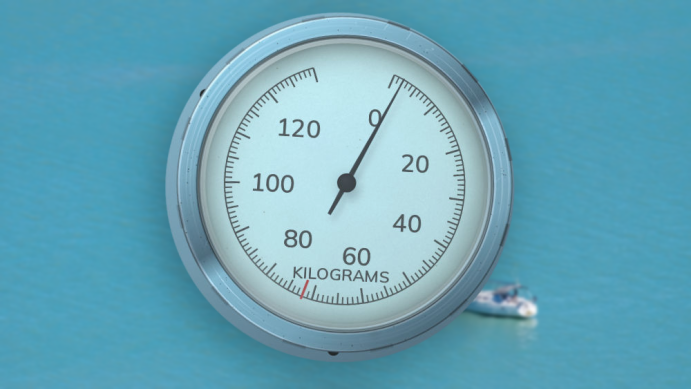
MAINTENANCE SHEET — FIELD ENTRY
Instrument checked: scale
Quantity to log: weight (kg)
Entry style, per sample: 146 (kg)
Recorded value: 2 (kg)
